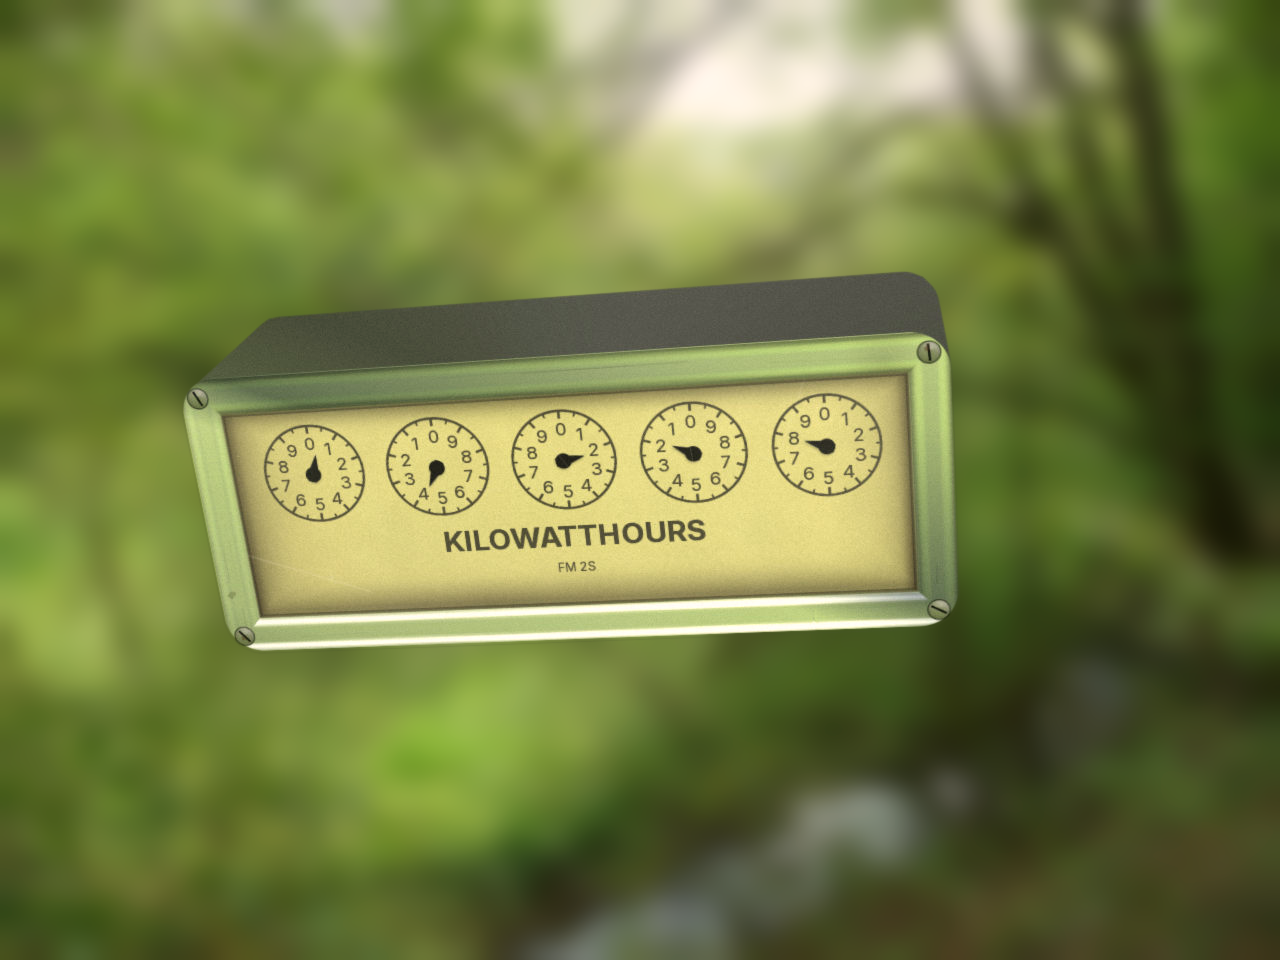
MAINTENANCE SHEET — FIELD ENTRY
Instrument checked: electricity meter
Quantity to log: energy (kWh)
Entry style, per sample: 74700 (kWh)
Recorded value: 4218 (kWh)
